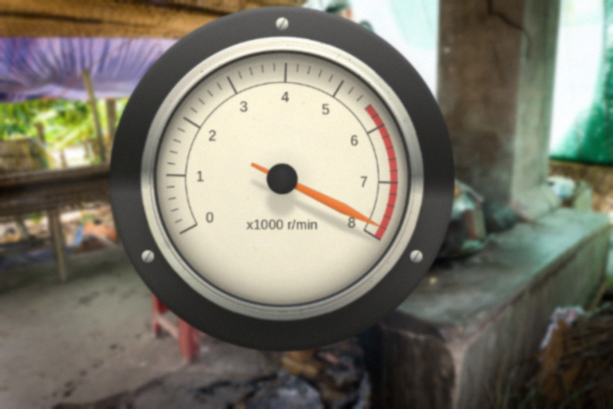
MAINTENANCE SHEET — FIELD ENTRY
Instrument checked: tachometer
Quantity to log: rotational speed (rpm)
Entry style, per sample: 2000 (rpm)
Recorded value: 7800 (rpm)
